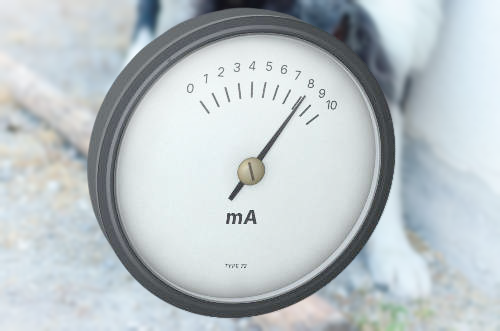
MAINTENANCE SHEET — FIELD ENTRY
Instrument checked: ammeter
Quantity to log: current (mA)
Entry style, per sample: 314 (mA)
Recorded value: 8 (mA)
